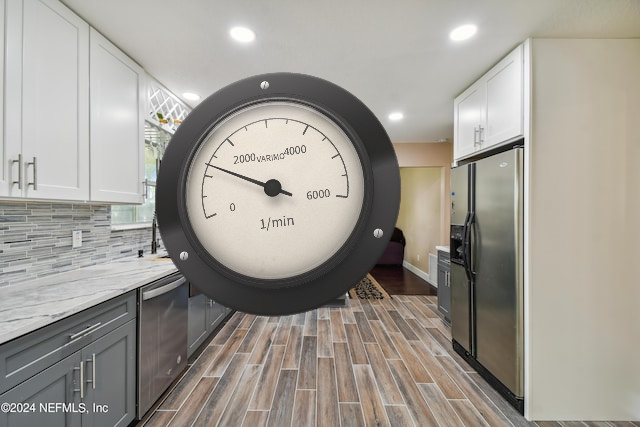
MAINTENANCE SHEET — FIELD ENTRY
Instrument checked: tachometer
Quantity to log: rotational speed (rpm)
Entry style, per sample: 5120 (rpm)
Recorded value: 1250 (rpm)
